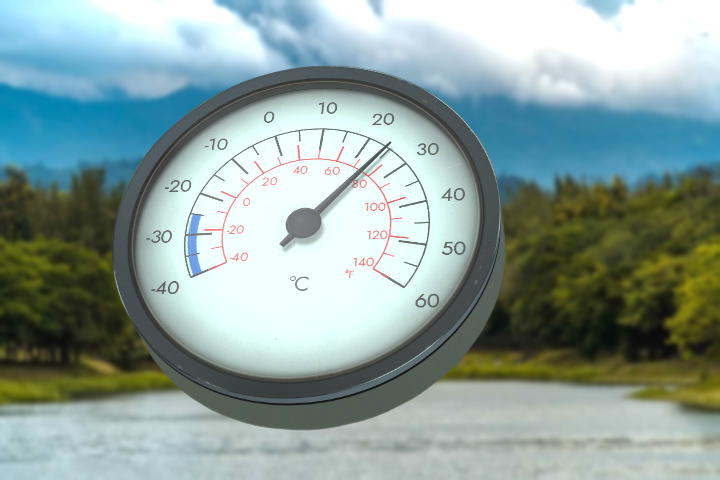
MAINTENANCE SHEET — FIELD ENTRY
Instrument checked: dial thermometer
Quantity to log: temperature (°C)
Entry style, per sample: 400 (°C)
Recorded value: 25 (°C)
